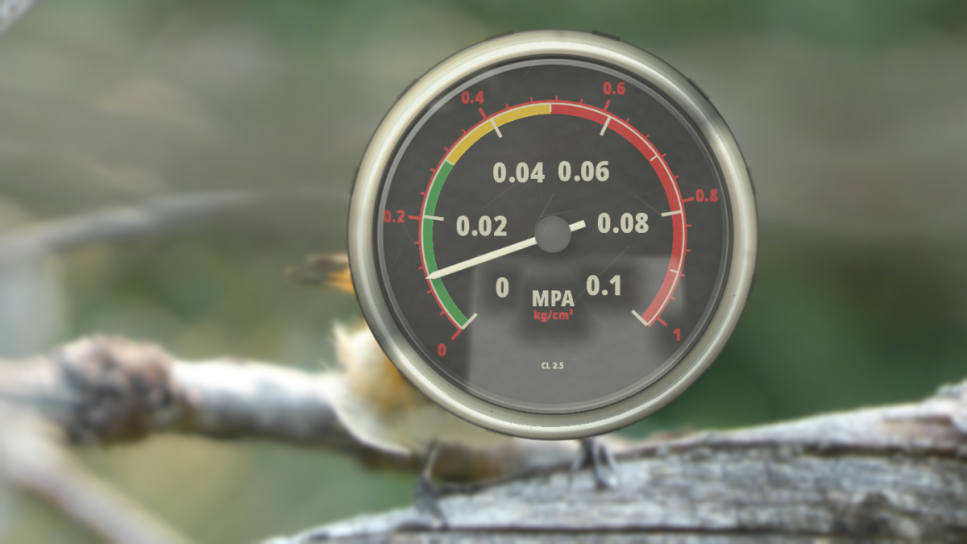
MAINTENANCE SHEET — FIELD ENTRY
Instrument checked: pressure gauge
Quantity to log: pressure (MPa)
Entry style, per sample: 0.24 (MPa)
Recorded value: 0.01 (MPa)
